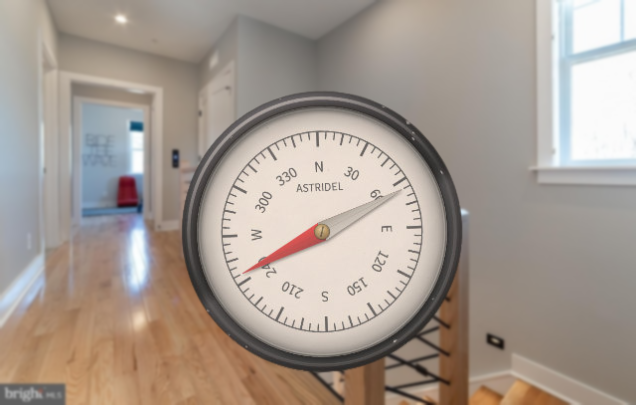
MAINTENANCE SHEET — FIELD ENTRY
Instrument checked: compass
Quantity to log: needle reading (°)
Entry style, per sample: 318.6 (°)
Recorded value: 245 (°)
